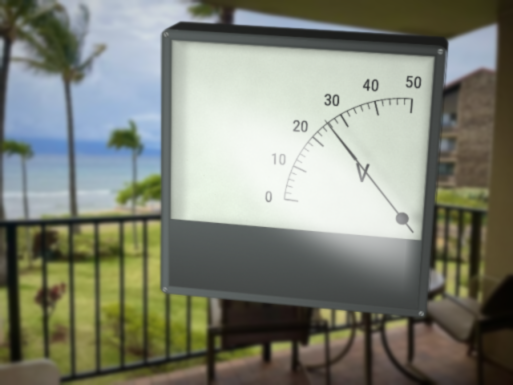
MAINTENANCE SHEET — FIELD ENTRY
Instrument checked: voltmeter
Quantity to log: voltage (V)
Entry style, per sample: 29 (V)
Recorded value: 26 (V)
